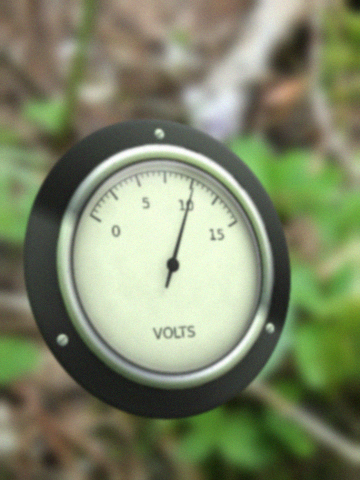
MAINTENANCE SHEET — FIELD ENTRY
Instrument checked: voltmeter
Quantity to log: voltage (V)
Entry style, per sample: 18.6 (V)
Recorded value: 10 (V)
